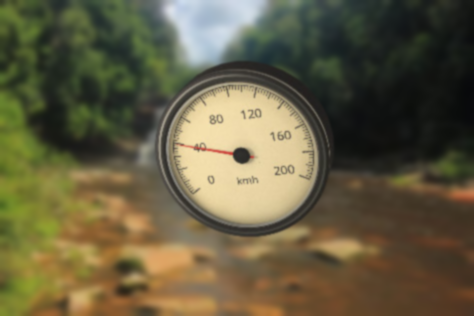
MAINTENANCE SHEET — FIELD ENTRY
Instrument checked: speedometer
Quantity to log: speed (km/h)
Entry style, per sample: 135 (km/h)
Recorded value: 40 (km/h)
